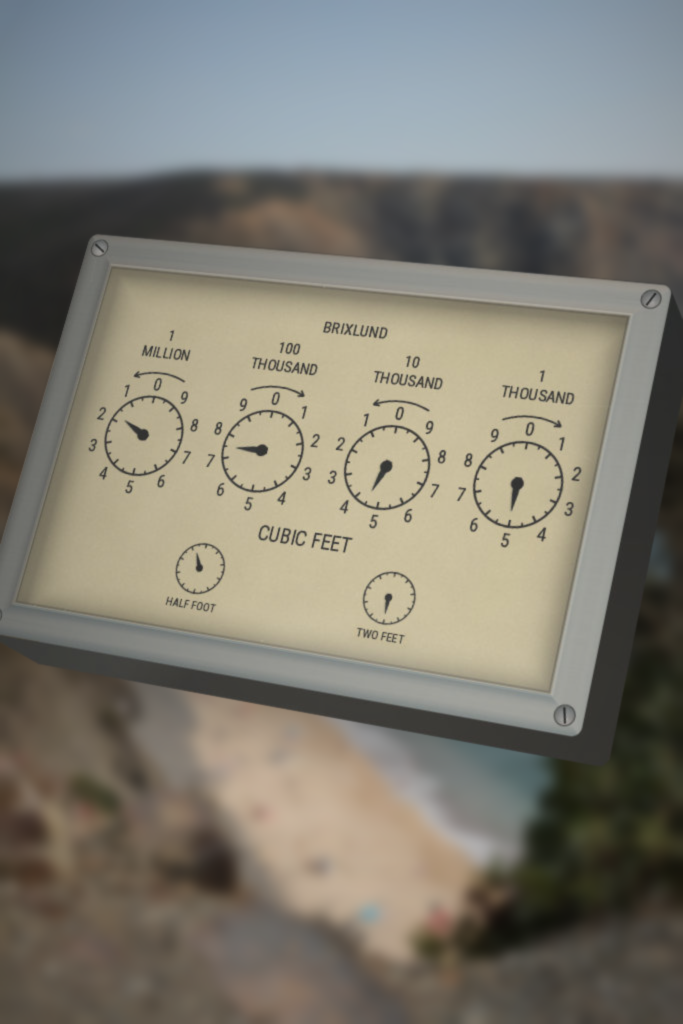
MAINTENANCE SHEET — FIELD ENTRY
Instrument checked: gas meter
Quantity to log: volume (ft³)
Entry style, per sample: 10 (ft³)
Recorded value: 174500 (ft³)
